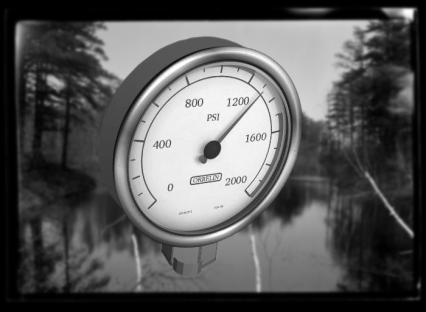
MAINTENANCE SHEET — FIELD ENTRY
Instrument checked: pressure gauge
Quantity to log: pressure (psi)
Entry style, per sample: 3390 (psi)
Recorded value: 1300 (psi)
